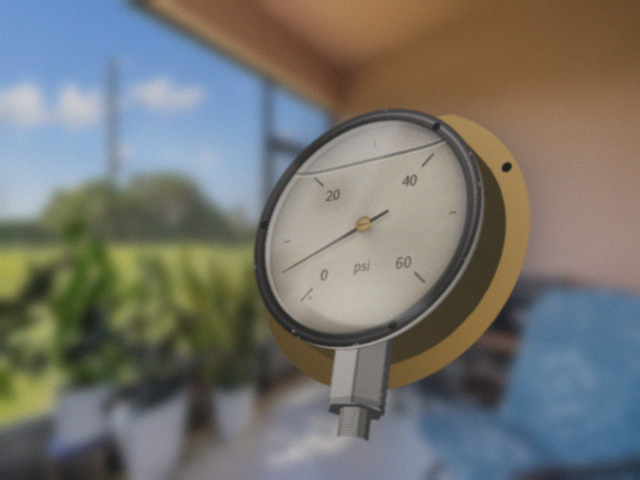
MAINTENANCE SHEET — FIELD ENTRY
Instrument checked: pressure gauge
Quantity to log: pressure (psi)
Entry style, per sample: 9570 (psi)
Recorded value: 5 (psi)
